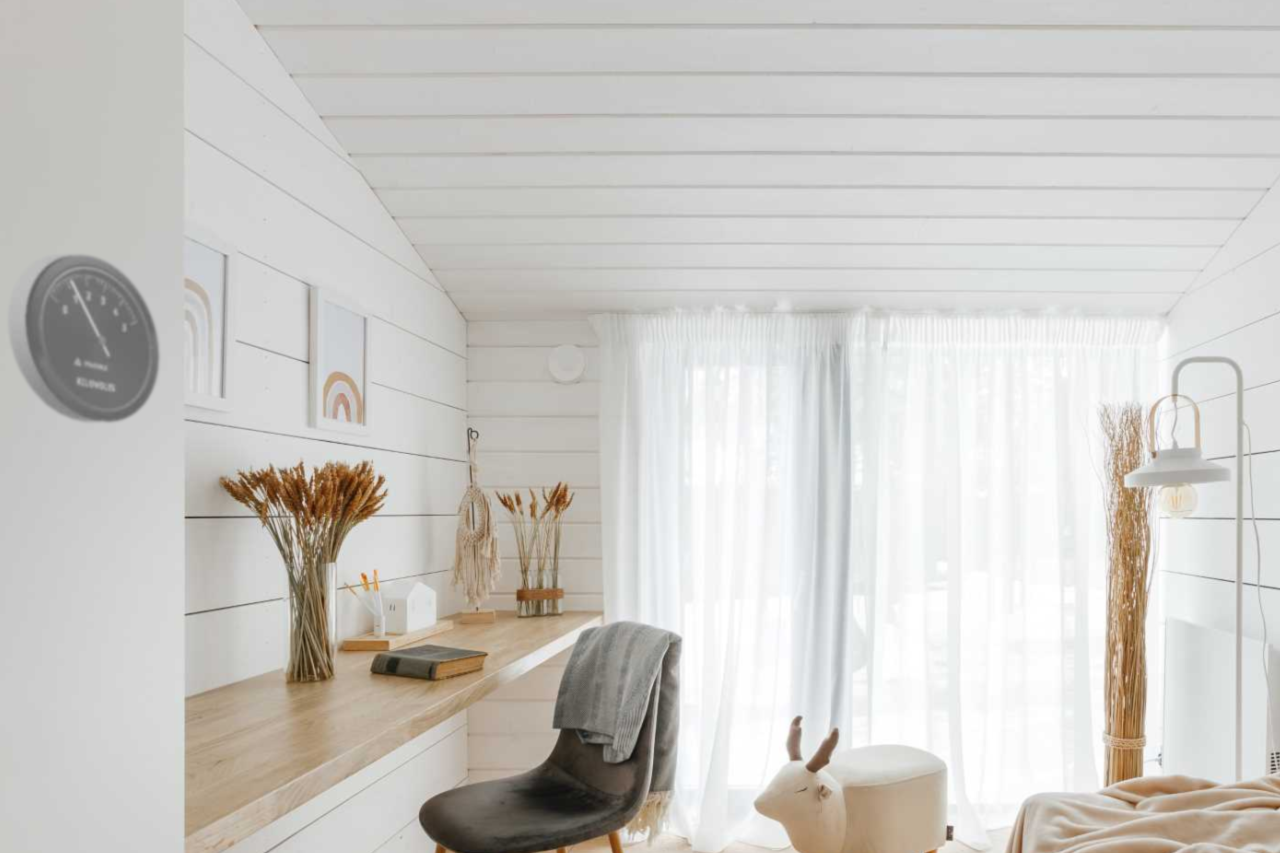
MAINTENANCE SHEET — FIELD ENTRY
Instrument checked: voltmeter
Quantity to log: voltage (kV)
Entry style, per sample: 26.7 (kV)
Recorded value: 1 (kV)
